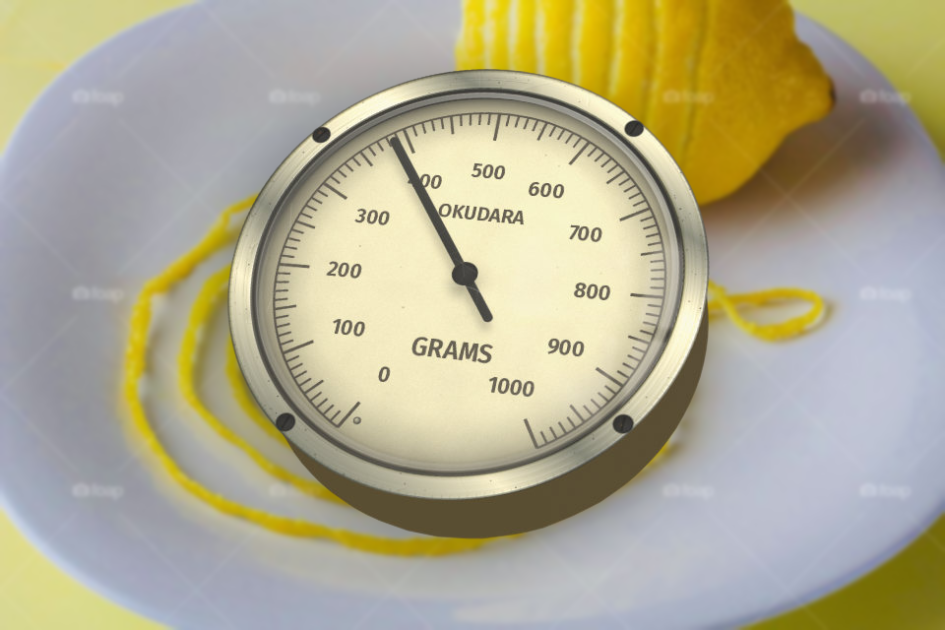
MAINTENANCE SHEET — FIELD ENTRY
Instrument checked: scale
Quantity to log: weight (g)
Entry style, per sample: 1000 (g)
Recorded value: 385 (g)
